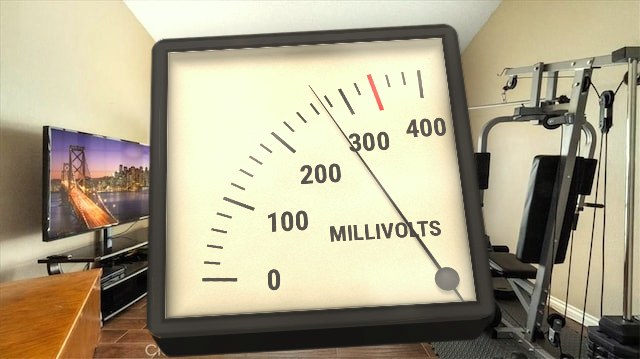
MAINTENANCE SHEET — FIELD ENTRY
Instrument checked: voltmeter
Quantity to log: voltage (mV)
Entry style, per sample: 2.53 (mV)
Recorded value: 270 (mV)
